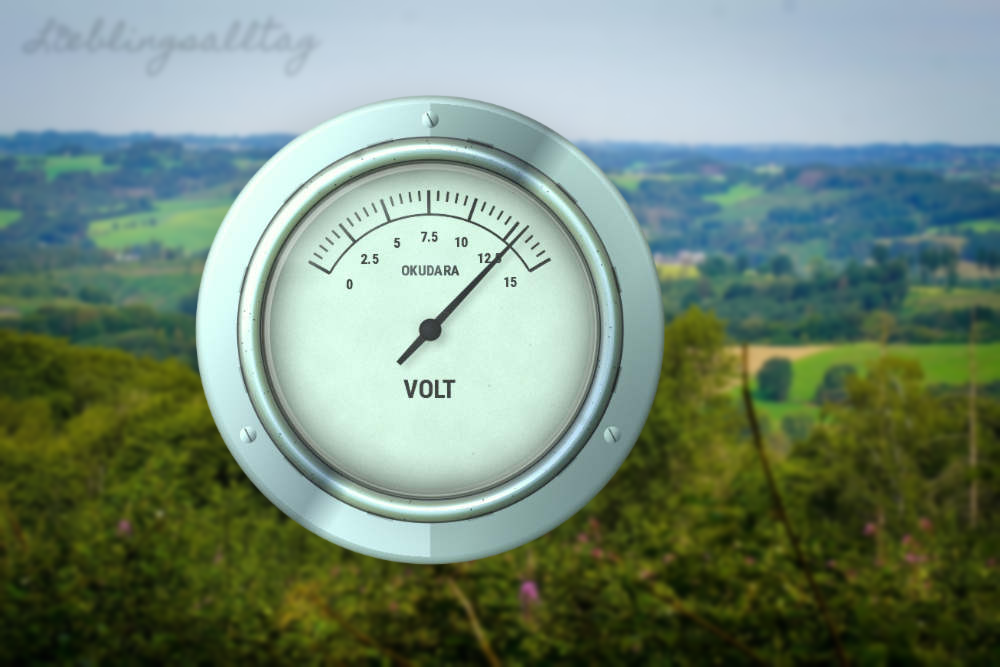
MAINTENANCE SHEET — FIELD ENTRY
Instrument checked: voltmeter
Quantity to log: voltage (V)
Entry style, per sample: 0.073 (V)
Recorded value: 13 (V)
